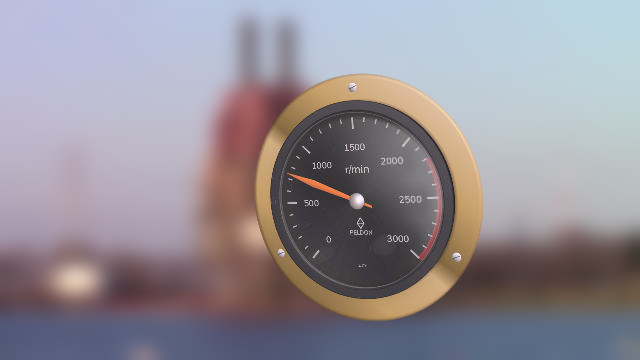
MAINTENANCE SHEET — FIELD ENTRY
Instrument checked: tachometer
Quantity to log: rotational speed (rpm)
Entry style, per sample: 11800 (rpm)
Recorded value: 750 (rpm)
